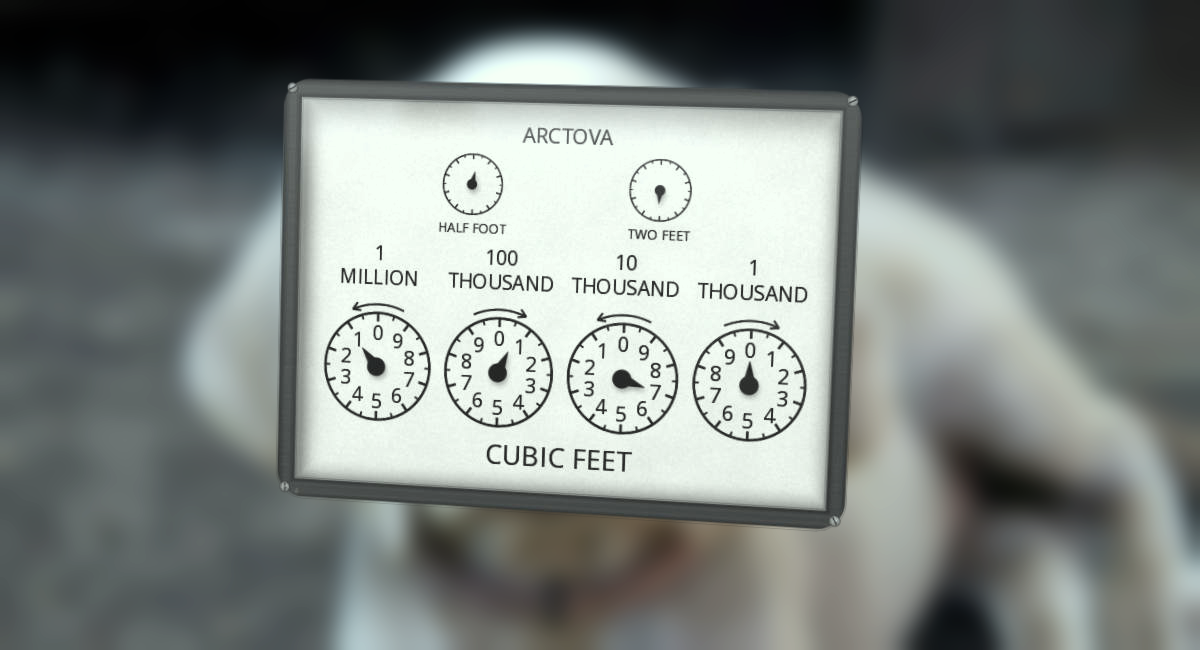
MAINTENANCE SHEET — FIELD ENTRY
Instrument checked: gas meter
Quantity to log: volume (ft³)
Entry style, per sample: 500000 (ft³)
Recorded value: 107000 (ft³)
